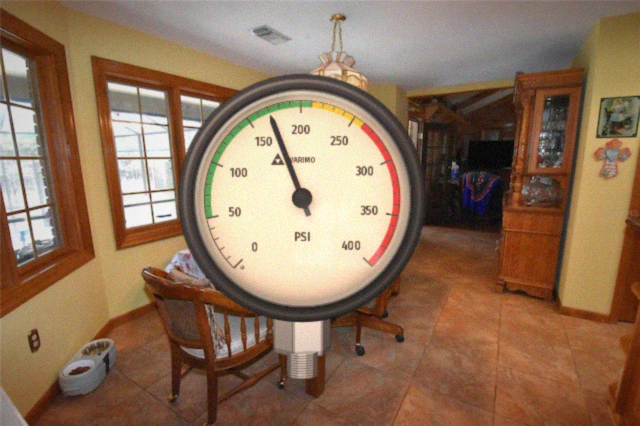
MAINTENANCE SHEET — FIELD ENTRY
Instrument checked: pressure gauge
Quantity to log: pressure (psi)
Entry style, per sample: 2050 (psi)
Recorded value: 170 (psi)
